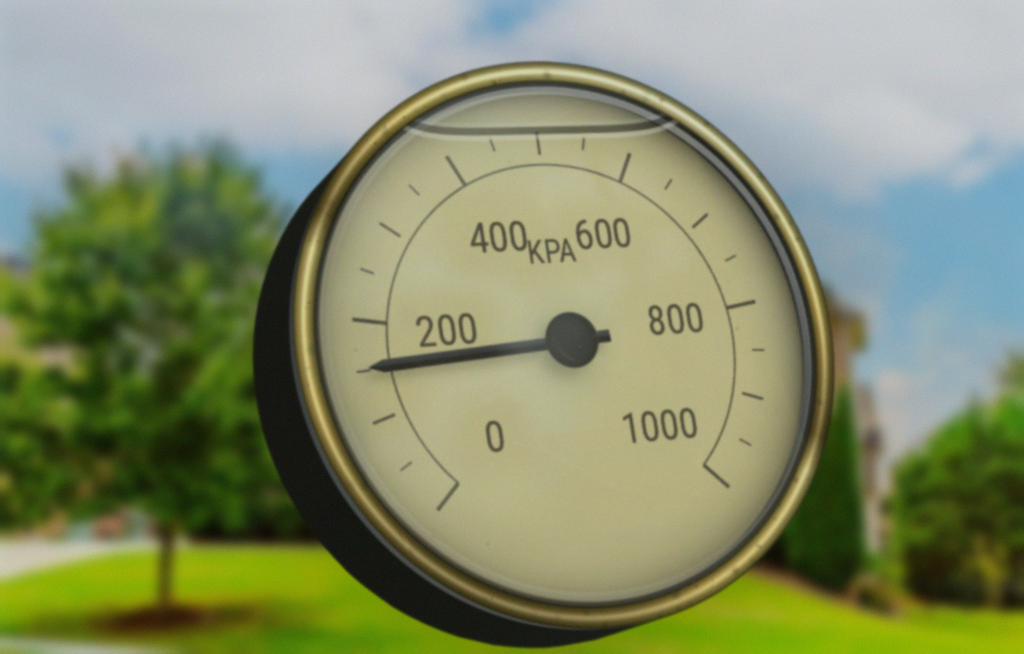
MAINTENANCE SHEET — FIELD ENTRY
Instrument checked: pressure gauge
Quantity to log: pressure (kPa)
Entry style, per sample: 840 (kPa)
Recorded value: 150 (kPa)
